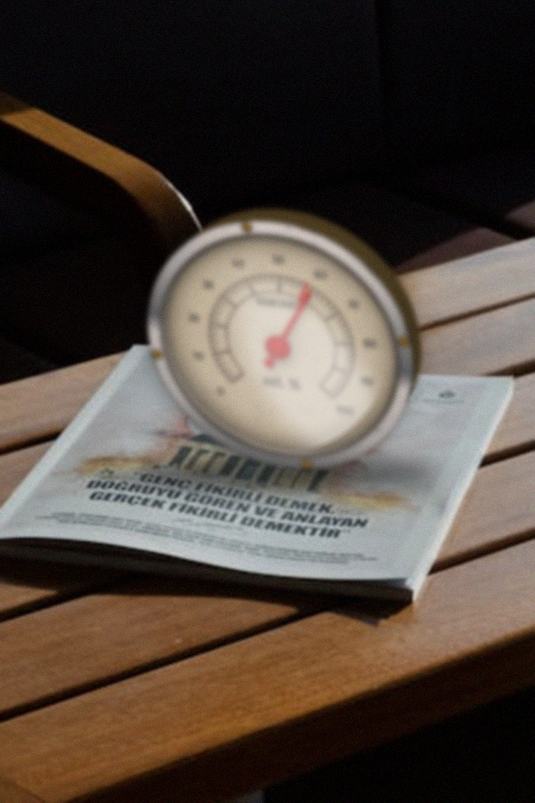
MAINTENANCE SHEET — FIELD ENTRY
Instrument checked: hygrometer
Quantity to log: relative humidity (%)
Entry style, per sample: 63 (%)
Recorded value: 60 (%)
